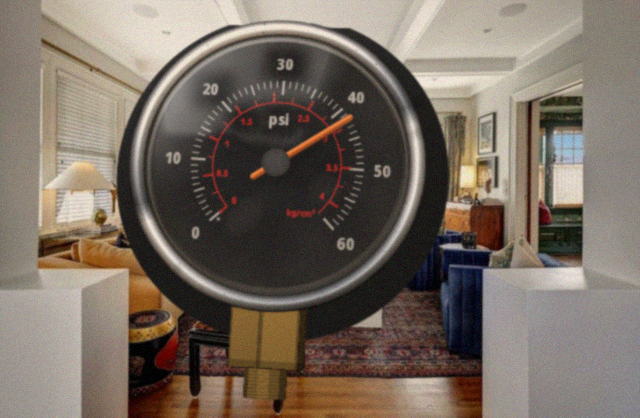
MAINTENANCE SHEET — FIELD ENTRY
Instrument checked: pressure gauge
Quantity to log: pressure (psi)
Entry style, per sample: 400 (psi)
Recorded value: 42 (psi)
